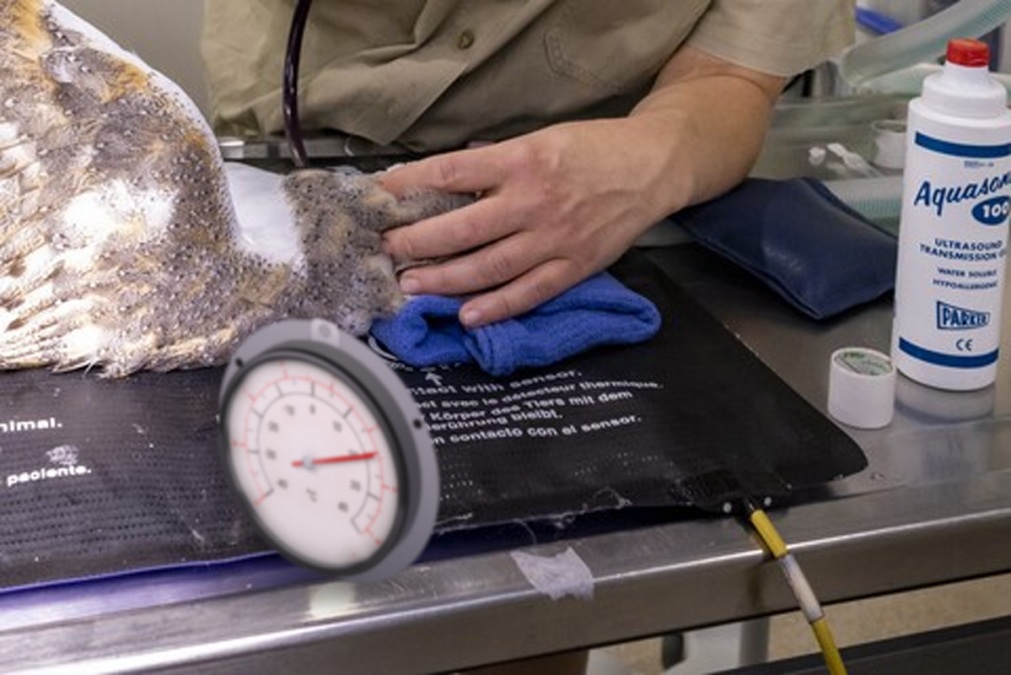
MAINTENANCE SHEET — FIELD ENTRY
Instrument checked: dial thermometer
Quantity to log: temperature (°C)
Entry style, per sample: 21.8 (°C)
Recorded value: 20 (°C)
